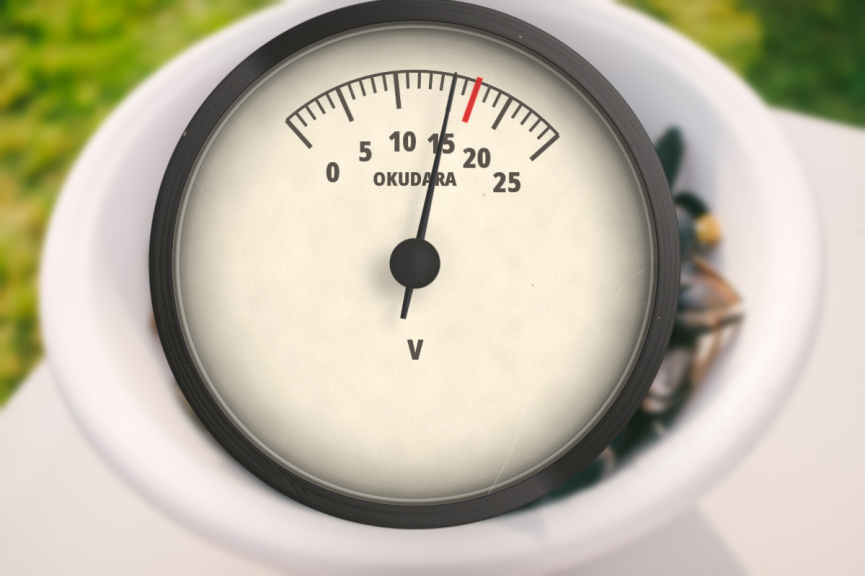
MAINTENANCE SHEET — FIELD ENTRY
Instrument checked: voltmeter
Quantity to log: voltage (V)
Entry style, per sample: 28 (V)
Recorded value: 15 (V)
